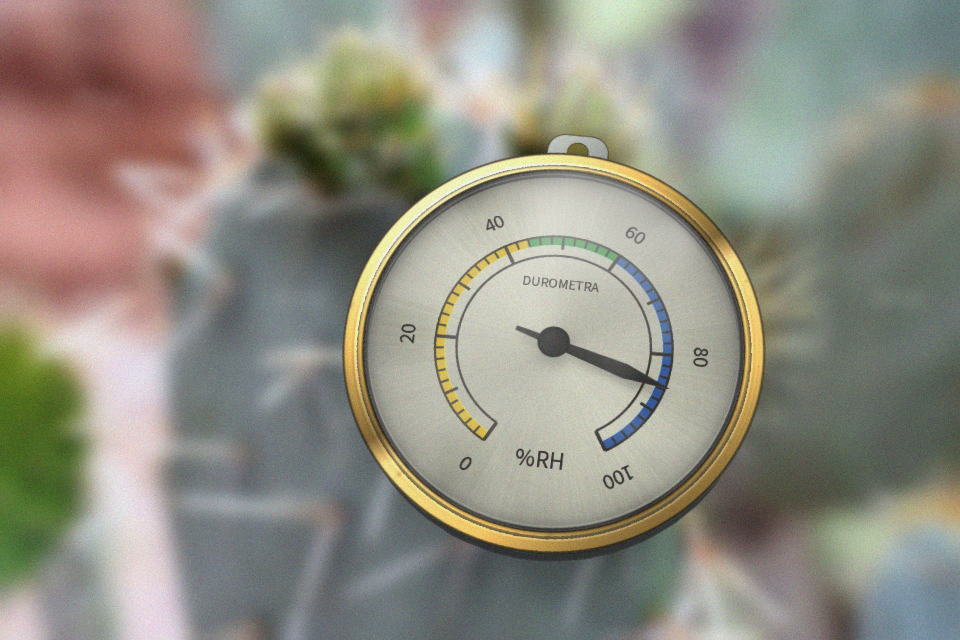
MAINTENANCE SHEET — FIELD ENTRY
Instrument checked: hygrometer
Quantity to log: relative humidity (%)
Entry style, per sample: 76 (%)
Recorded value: 86 (%)
